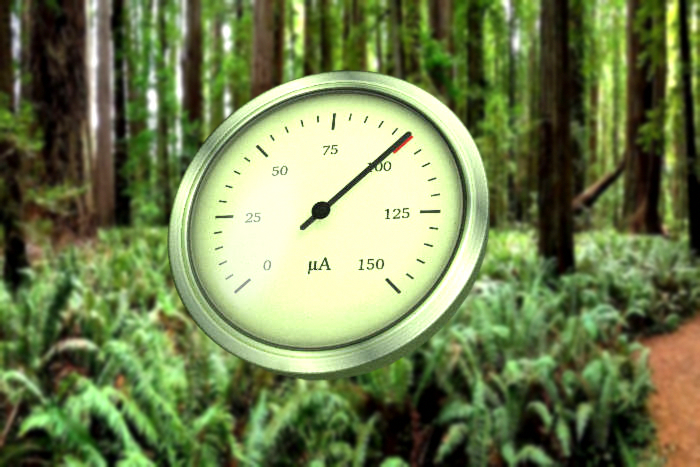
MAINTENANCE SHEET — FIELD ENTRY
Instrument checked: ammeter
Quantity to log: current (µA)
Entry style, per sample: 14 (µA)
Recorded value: 100 (µA)
